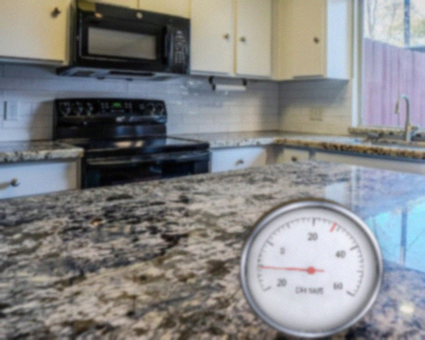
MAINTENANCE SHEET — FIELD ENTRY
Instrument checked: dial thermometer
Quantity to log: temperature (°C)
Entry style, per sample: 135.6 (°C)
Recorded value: -10 (°C)
